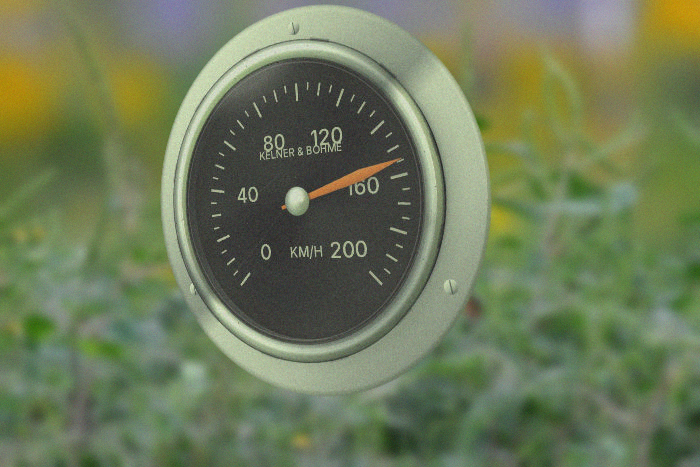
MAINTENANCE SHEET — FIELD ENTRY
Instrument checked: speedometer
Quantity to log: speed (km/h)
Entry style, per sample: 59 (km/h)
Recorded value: 155 (km/h)
